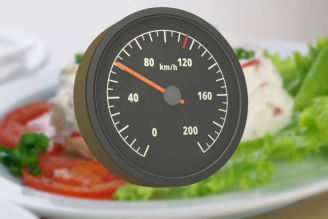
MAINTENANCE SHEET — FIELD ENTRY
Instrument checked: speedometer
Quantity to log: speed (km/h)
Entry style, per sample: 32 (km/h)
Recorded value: 60 (km/h)
